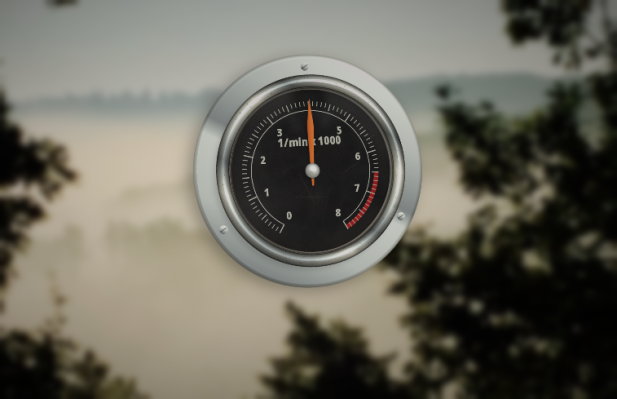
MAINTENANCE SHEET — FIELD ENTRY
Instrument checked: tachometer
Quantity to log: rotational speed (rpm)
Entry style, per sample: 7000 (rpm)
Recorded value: 4000 (rpm)
